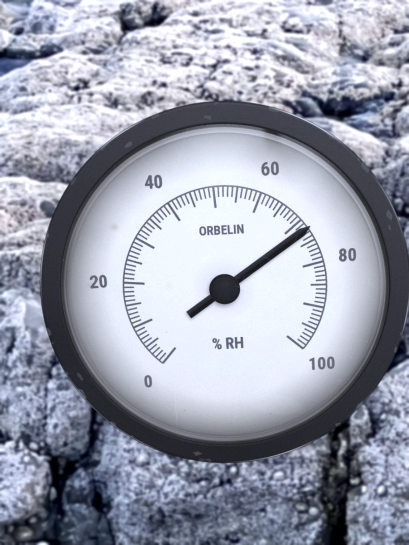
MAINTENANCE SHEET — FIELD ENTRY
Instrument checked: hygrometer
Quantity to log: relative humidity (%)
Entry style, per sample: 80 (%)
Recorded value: 72 (%)
